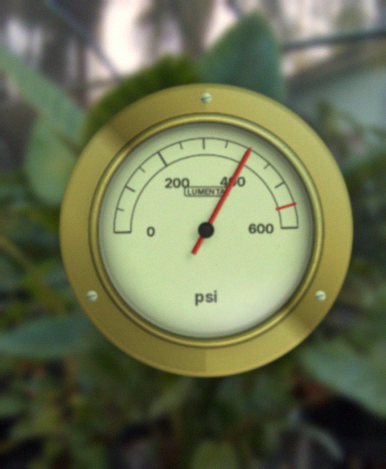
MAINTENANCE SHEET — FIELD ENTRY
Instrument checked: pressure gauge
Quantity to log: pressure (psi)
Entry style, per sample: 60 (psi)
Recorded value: 400 (psi)
